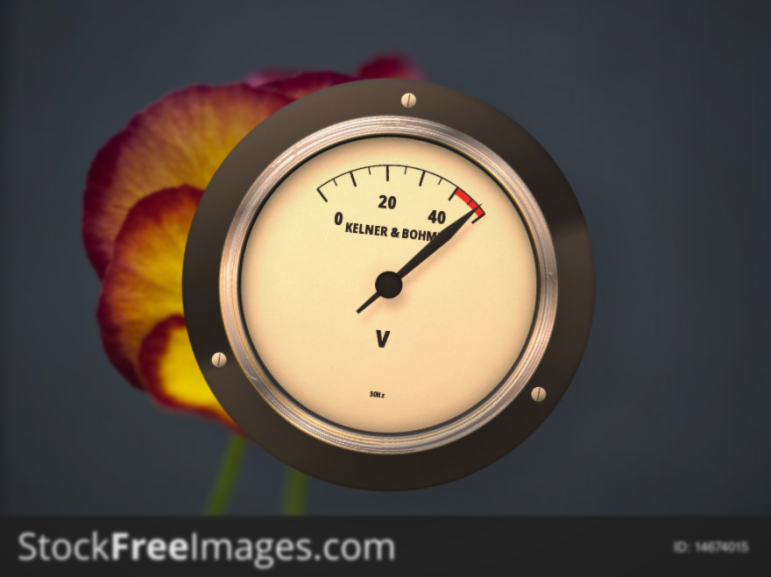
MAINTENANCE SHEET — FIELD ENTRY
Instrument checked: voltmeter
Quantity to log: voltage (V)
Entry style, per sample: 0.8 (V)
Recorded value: 47.5 (V)
